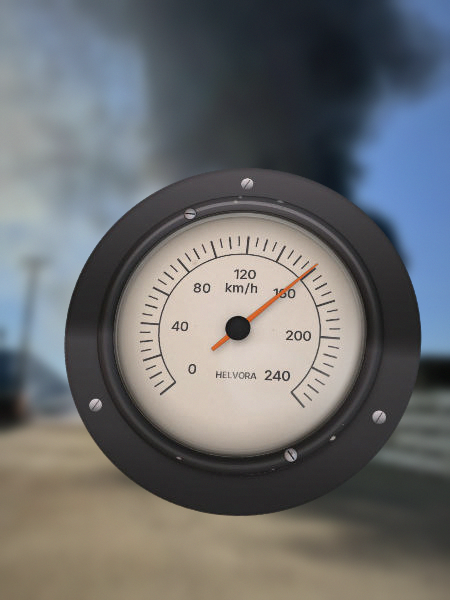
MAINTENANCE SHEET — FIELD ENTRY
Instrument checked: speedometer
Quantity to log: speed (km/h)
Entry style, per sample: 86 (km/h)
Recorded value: 160 (km/h)
